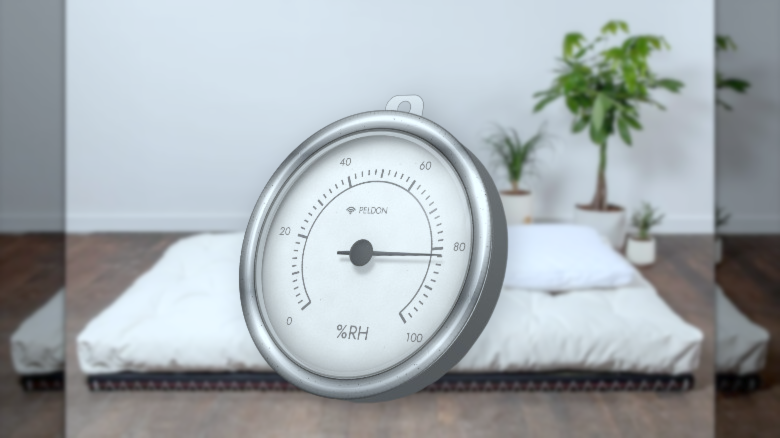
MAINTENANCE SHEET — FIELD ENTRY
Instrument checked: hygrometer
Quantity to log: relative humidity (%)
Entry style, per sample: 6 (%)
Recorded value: 82 (%)
